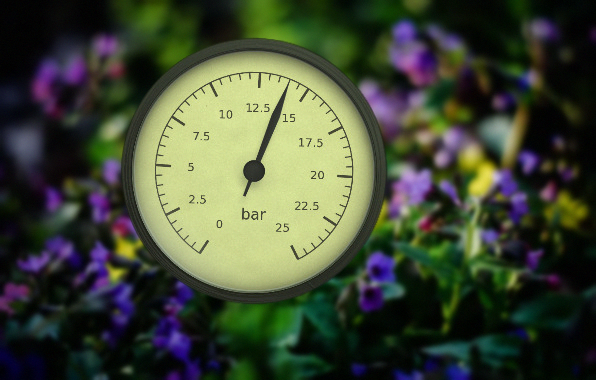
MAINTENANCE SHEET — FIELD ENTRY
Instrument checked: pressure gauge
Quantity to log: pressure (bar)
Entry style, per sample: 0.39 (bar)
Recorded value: 14 (bar)
